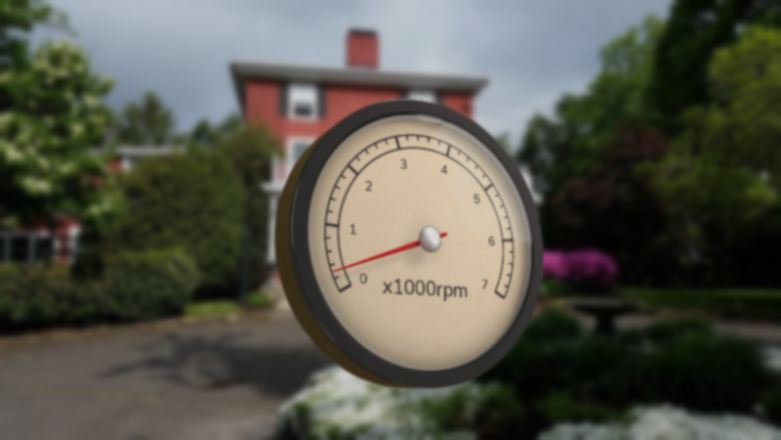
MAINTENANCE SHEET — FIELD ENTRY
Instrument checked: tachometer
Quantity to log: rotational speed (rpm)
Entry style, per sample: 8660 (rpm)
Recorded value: 300 (rpm)
